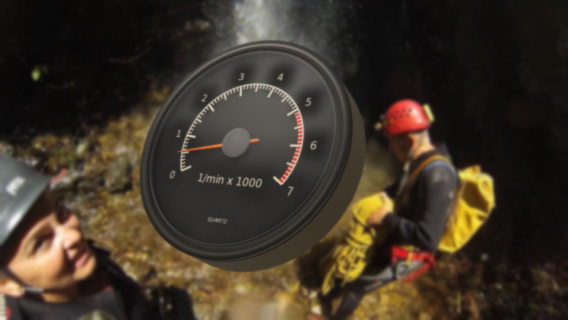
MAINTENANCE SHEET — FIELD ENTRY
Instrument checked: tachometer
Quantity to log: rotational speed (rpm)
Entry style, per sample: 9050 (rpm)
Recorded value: 500 (rpm)
